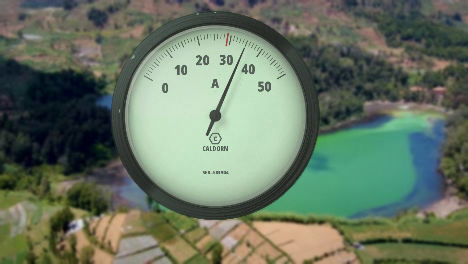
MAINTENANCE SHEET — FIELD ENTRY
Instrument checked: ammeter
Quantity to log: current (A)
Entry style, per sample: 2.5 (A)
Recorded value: 35 (A)
